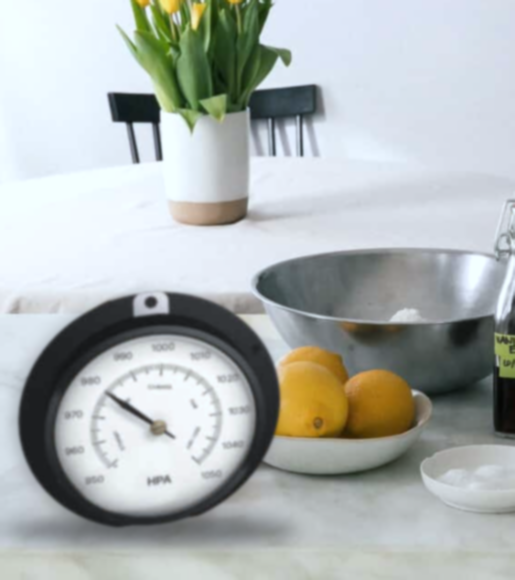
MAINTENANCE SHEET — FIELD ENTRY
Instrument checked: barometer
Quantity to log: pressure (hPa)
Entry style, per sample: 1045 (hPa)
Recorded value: 980 (hPa)
